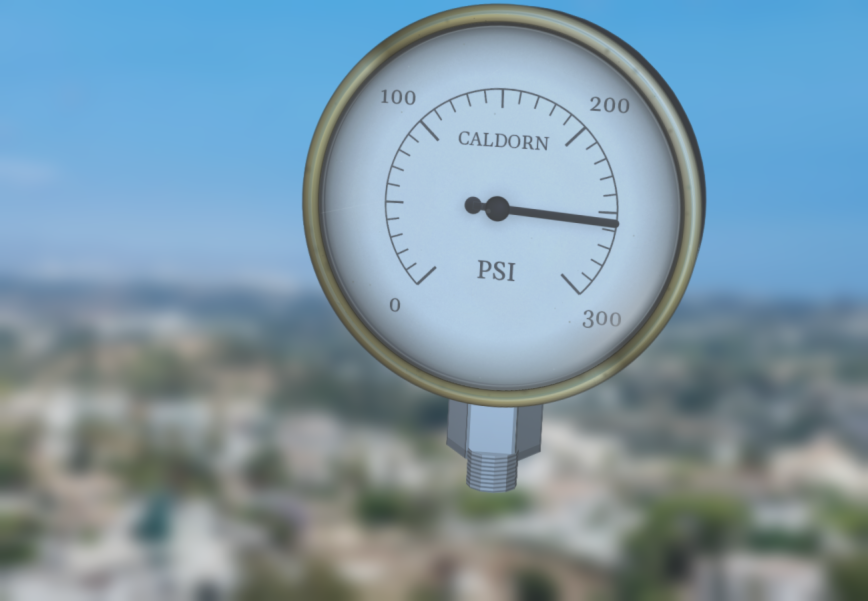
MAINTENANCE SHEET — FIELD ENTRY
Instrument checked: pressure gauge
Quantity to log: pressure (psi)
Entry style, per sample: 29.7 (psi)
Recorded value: 255 (psi)
